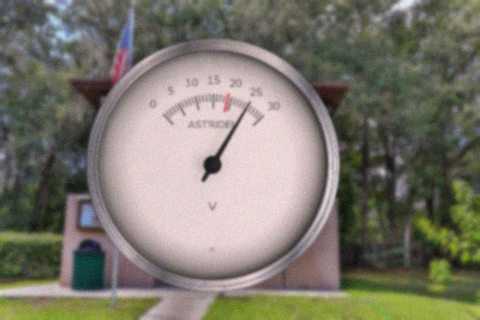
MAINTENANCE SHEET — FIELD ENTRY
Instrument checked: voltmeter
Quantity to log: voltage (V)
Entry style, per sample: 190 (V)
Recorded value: 25 (V)
